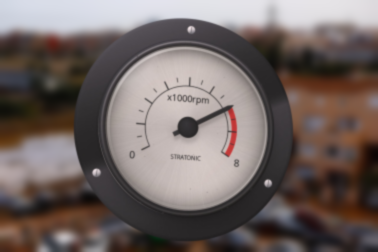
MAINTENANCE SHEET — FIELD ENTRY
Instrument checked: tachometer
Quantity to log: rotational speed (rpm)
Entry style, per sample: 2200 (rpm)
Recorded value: 6000 (rpm)
